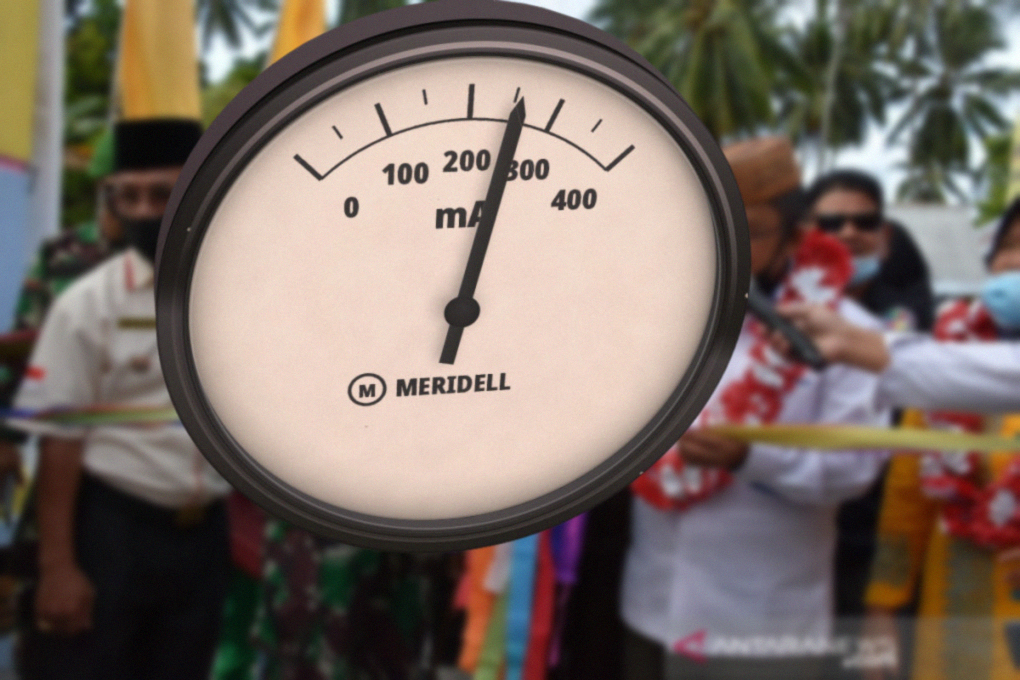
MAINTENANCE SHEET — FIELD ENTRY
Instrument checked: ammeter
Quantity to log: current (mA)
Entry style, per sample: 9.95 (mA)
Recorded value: 250 (mA)
